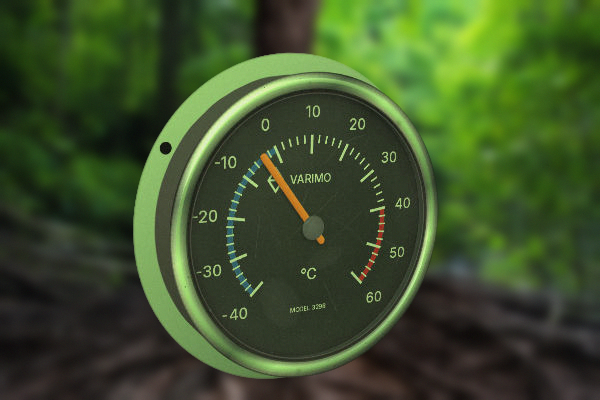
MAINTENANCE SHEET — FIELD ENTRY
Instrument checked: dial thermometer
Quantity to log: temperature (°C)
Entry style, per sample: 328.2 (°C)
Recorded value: -4 (°C)
